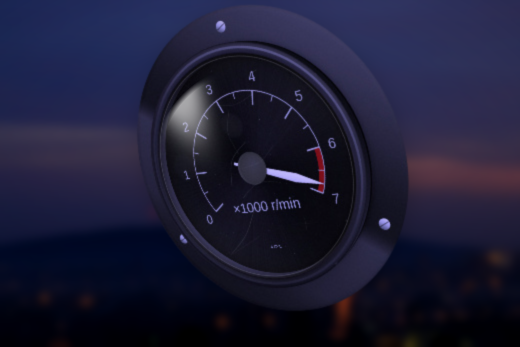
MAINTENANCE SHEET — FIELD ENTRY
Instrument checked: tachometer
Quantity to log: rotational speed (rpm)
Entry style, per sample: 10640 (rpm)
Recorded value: 6750 (rpm)
